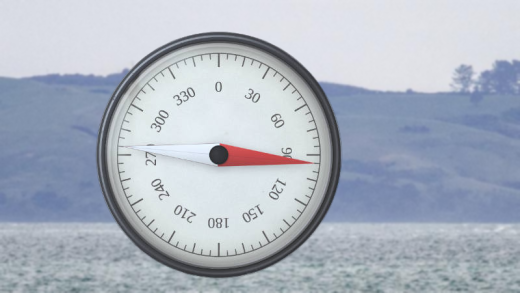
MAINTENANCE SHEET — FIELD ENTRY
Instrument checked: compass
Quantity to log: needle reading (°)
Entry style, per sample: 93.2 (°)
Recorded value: 95 (°)
